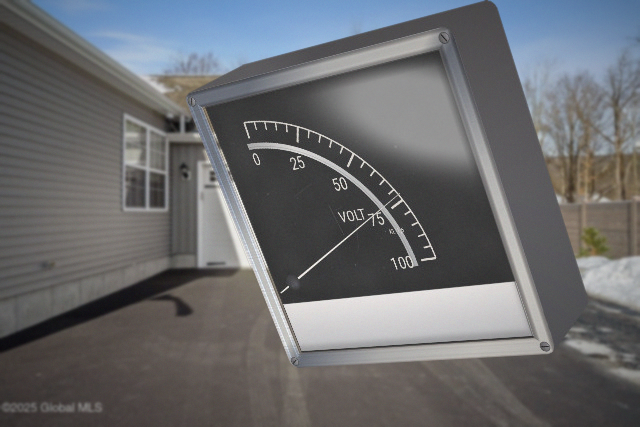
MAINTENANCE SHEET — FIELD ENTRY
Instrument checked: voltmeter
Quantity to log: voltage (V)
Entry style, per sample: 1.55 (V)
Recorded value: 72.5 (V)
